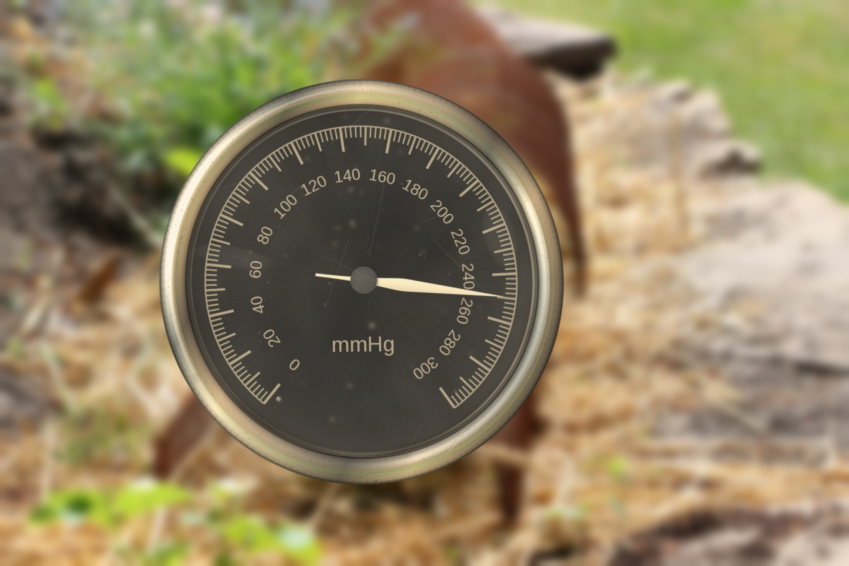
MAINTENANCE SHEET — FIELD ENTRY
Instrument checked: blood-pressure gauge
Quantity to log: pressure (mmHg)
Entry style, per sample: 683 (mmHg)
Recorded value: 250 (mmHg)
